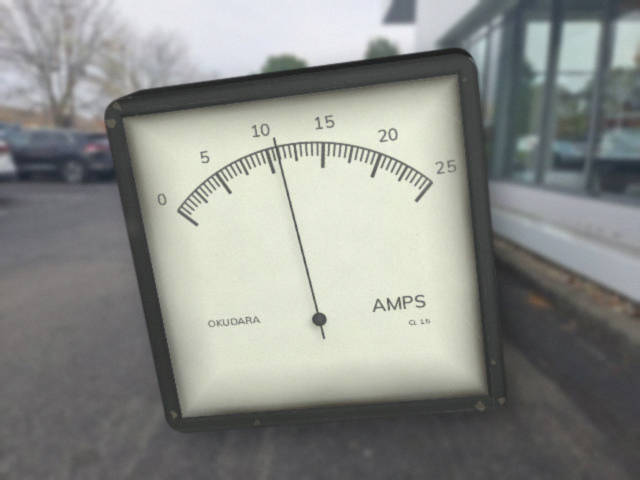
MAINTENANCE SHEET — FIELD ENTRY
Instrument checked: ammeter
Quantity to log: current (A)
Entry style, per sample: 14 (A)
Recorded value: 11 (A)
